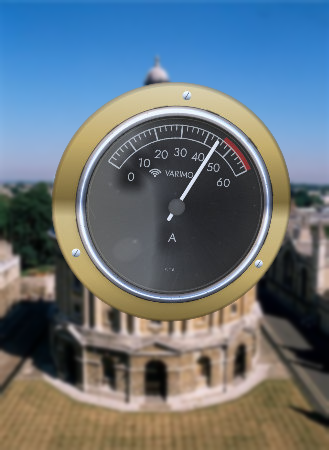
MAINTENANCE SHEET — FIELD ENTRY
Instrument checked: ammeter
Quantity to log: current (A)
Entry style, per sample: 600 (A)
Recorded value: 44 (A)
